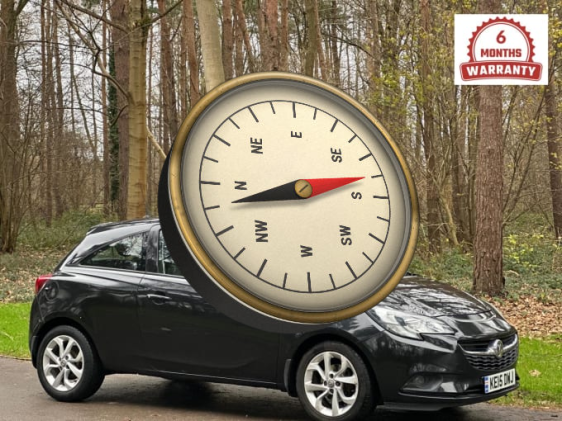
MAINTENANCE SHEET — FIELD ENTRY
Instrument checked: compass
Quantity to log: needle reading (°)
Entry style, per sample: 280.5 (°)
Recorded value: 165 (°)
